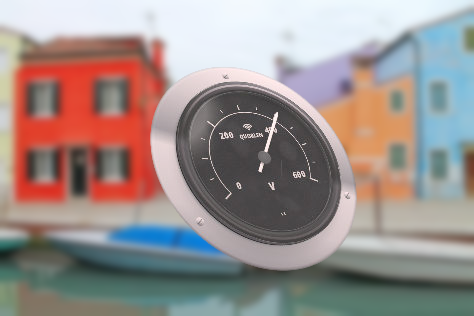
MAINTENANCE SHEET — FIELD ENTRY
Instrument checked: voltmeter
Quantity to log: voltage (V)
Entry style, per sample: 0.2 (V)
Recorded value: 400 (V)
